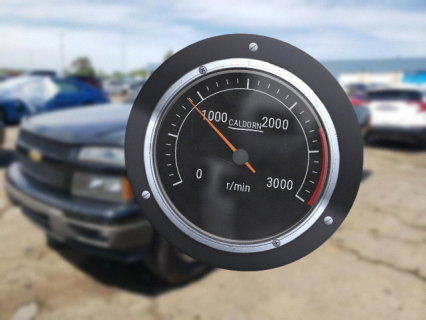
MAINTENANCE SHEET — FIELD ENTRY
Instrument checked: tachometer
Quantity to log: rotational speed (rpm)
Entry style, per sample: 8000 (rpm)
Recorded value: 900 (rpm)
